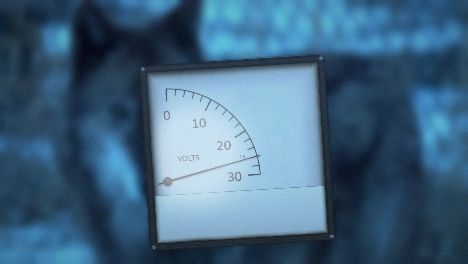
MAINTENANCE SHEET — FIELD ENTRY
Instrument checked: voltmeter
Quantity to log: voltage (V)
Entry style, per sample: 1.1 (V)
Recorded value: 26 (V)
